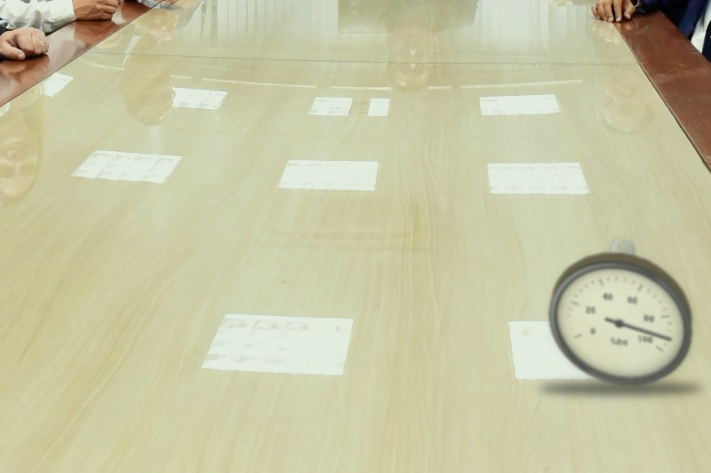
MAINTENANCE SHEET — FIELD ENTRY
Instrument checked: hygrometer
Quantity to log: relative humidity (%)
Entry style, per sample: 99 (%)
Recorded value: 92 (%)
